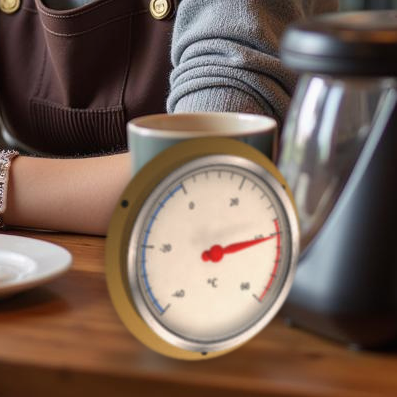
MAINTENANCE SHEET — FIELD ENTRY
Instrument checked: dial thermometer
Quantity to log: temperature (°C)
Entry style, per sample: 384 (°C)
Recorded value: 40 (°C)
